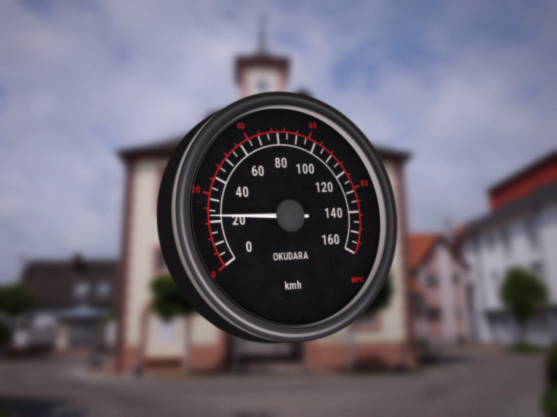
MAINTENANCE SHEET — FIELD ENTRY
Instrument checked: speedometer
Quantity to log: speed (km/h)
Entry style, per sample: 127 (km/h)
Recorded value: 22.5 (km/h)
